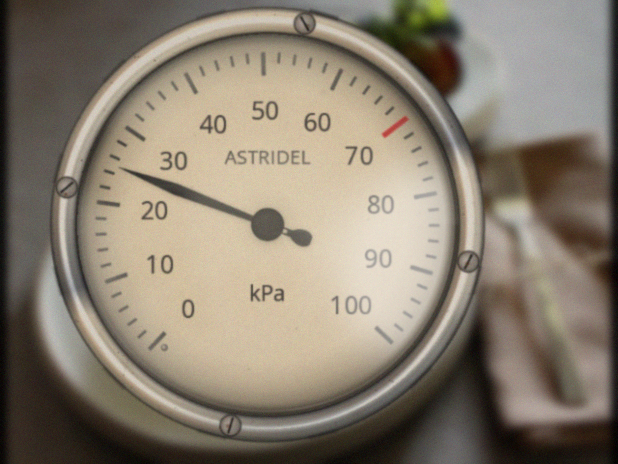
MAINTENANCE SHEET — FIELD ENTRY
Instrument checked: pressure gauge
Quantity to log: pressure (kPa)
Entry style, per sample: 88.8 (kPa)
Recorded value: 25 (kPa)
